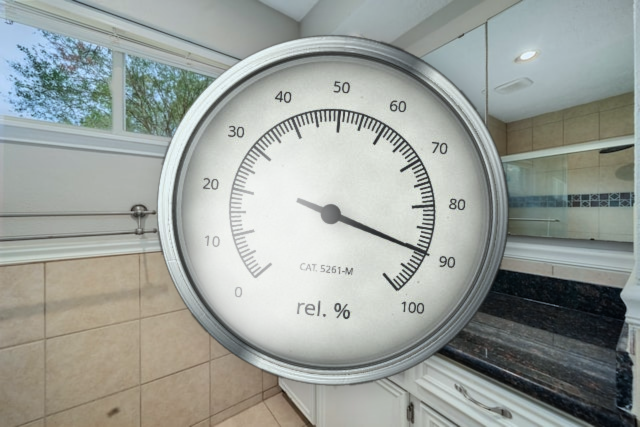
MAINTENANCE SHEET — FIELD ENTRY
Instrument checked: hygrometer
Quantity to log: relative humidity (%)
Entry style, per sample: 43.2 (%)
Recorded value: 90 (%)
